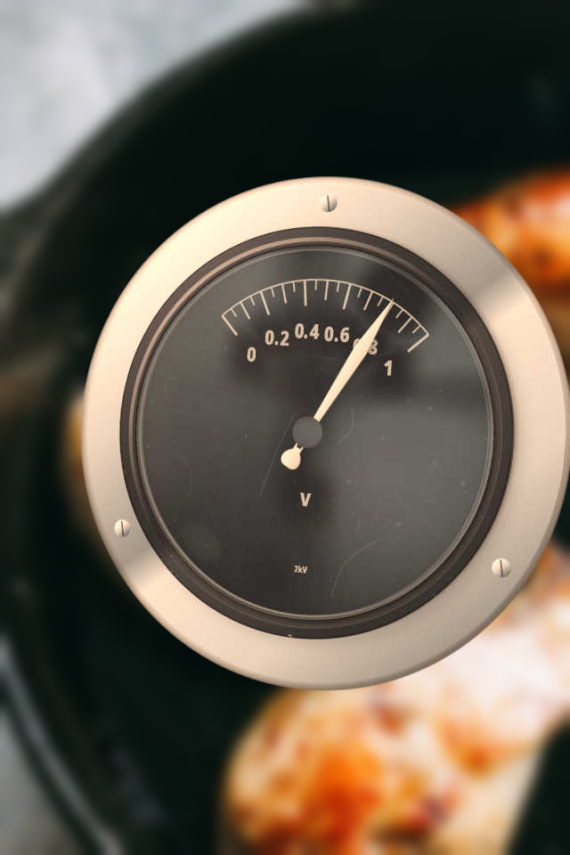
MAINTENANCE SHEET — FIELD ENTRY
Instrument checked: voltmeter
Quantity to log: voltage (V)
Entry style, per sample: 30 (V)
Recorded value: 0.8 (V)
